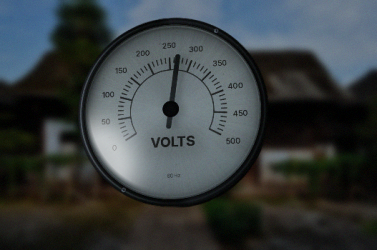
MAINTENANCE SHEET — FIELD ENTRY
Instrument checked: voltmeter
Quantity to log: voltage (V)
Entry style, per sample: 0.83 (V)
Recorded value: 270 (V)
